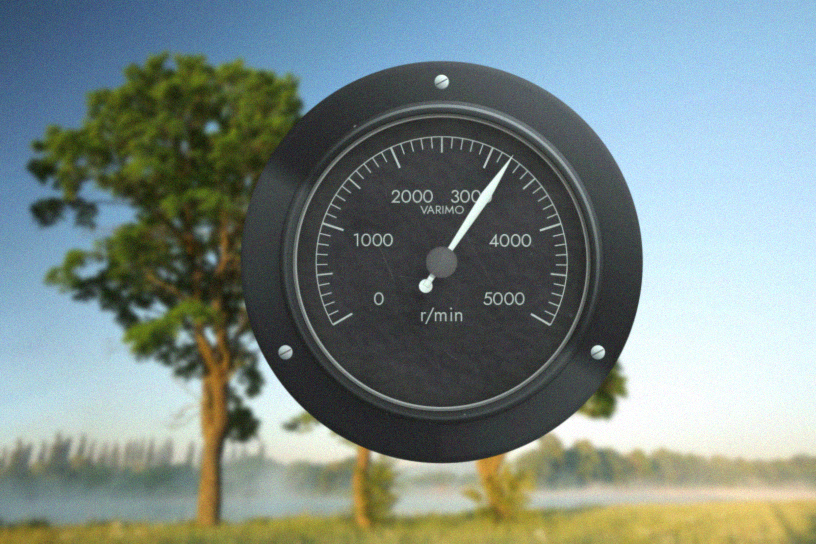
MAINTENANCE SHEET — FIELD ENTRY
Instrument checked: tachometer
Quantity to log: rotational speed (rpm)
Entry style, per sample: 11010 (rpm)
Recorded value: 3200 (rpm)
